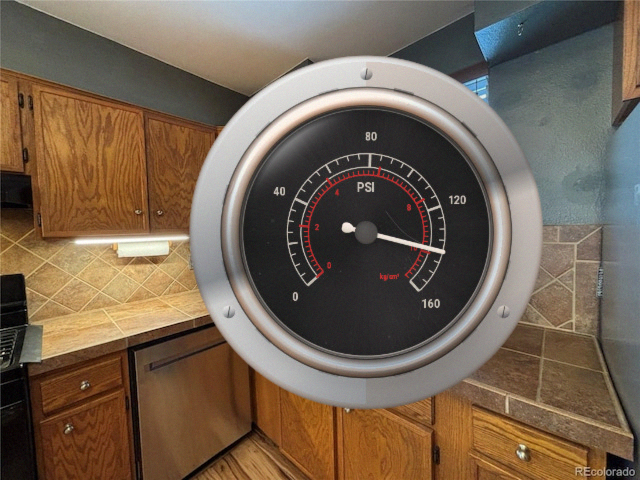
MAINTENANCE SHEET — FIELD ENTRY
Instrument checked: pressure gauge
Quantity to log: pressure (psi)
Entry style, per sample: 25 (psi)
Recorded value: 140 (psi)
